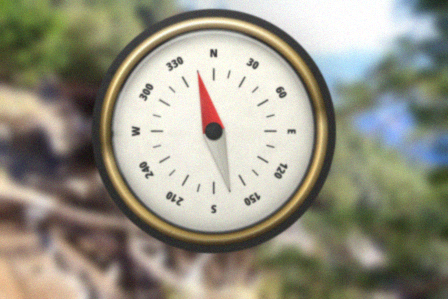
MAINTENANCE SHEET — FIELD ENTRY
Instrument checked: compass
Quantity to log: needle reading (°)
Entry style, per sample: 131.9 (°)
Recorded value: 345 (°)
